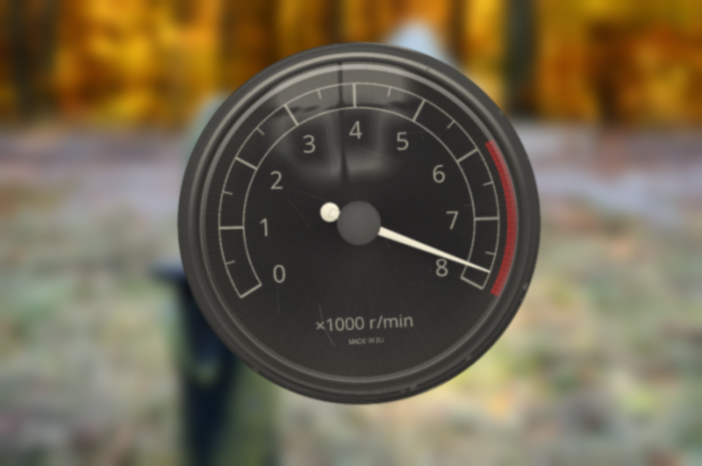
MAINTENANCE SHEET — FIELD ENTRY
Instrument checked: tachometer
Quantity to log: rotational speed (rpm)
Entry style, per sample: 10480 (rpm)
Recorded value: 7750 (rpm)
